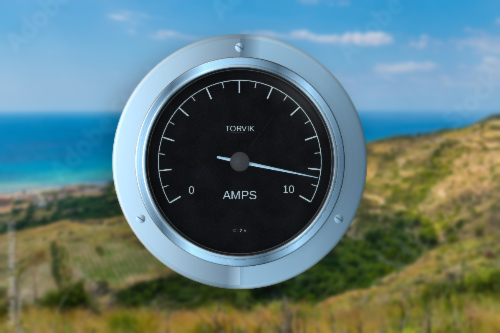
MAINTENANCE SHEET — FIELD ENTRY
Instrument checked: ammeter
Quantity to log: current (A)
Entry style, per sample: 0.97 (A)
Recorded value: 9.25 (A)
